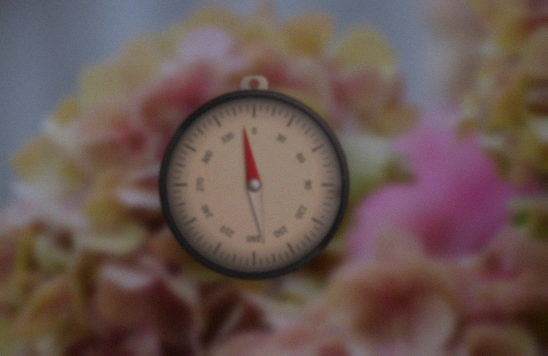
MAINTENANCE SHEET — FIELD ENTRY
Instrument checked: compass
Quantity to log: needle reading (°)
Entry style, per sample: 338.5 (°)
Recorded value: 350 (°)
